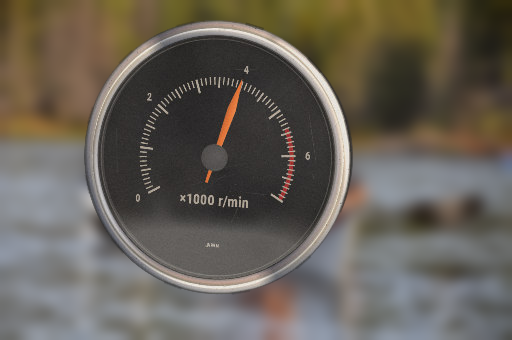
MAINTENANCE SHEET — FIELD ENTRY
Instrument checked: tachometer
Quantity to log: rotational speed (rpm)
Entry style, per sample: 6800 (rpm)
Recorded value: 4000 (rpm)
